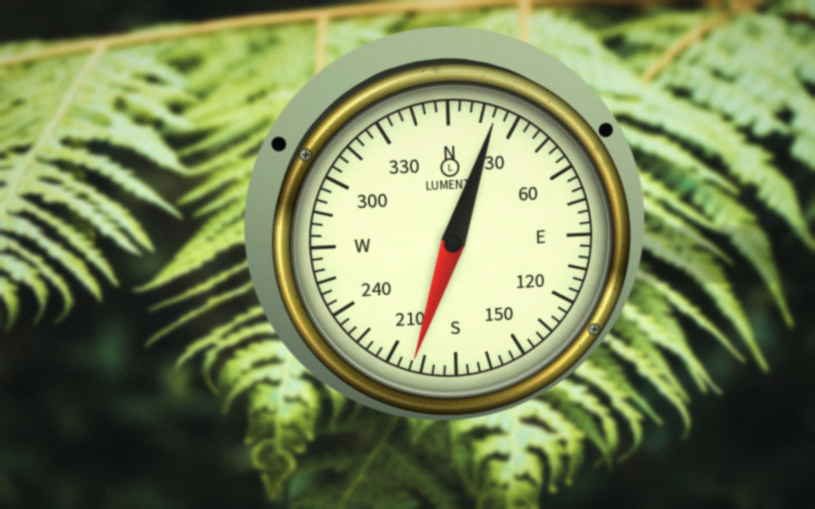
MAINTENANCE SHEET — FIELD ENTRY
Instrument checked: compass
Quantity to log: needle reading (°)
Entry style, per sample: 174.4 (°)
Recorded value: 200 (°)
